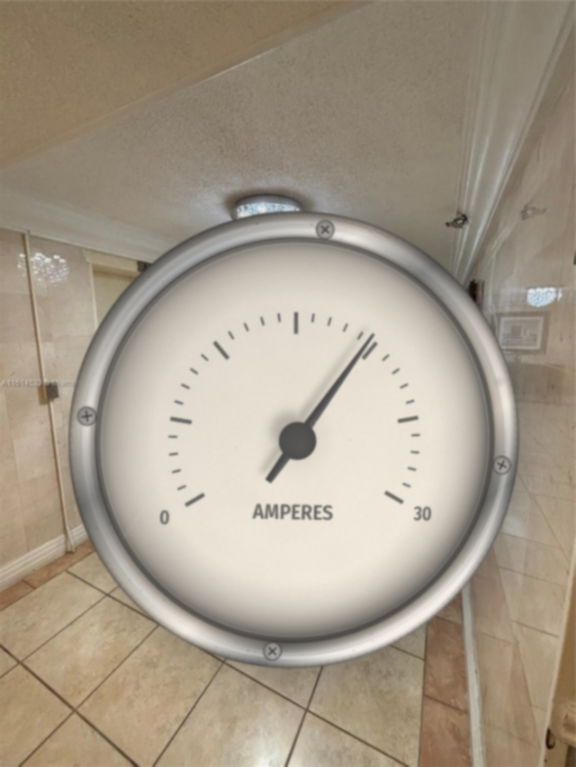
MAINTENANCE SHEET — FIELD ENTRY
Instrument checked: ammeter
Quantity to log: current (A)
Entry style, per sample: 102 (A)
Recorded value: 19.5 (A)
